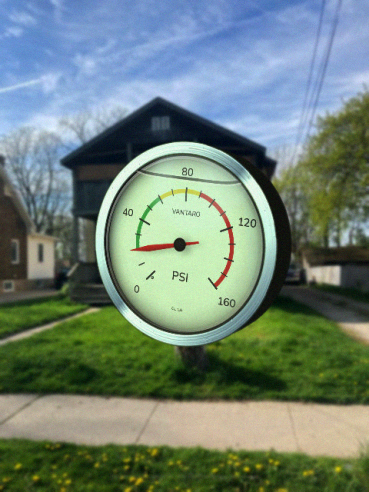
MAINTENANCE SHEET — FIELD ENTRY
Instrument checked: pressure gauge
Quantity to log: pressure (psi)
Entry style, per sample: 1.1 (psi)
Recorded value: 20 (psi)
